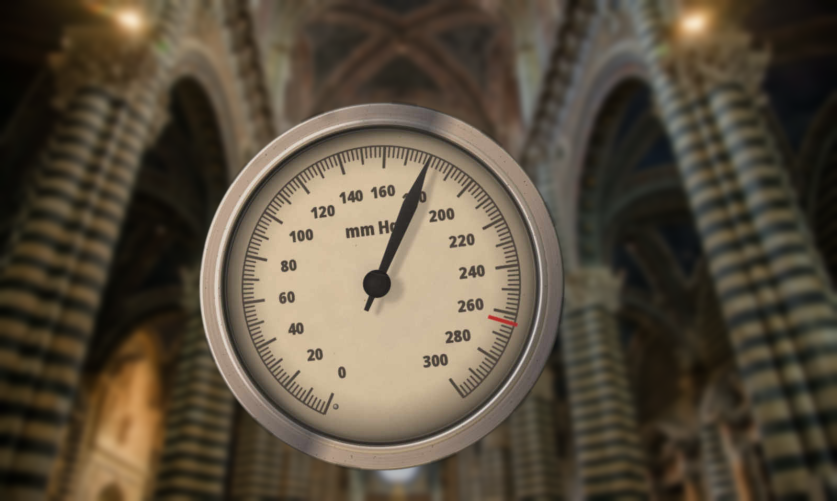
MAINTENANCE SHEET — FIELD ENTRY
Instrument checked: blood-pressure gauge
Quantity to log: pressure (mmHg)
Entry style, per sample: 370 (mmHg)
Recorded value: 180 (mmHg)
